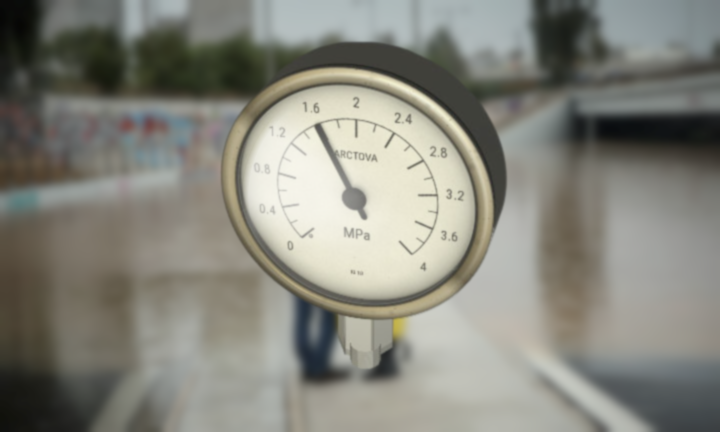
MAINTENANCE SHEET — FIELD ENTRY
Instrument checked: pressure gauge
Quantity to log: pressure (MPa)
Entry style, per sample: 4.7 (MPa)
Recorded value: 1.6 (MPa)
